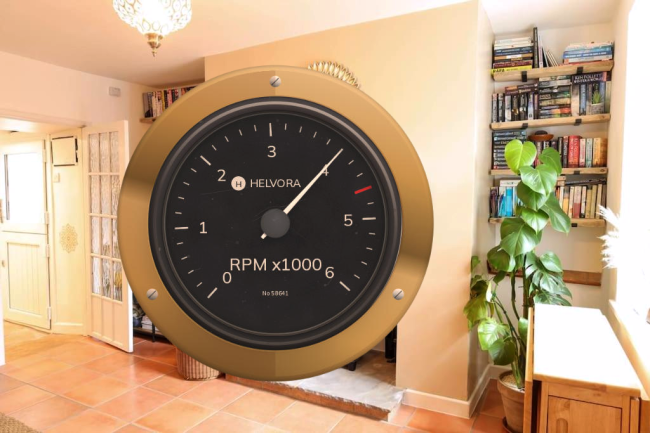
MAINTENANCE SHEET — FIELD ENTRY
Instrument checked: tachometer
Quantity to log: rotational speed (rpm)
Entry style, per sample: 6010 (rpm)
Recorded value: 4000 (rpm)
